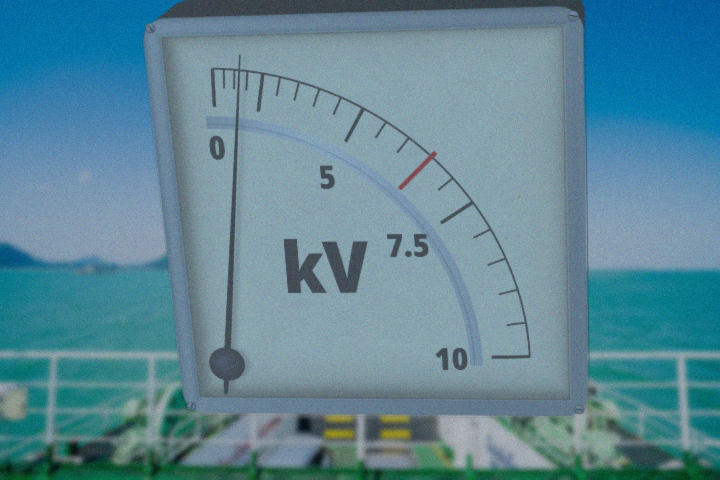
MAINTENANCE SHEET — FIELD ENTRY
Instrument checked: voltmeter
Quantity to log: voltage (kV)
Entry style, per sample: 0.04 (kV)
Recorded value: 1.75 (kV)
